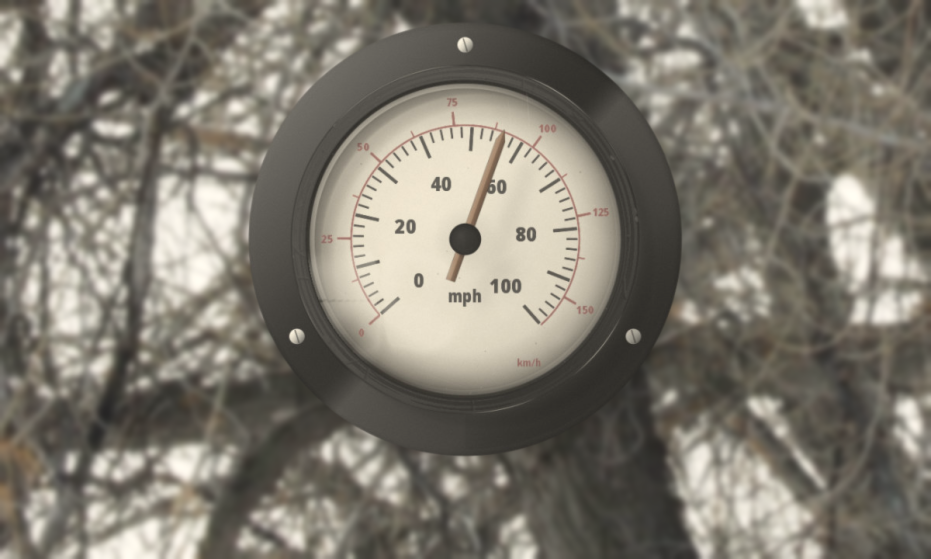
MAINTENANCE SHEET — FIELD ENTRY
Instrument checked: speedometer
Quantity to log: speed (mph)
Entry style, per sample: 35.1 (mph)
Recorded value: 56 (mph)
